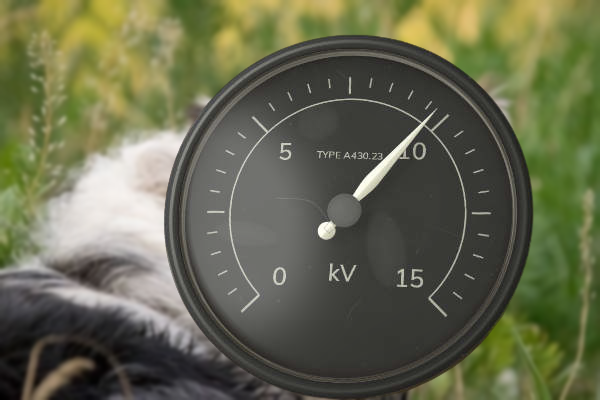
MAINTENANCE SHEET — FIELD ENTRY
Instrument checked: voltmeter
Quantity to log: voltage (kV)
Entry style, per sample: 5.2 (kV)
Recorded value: 9.75 (kV)
